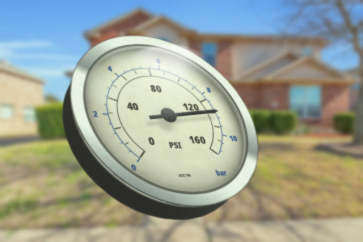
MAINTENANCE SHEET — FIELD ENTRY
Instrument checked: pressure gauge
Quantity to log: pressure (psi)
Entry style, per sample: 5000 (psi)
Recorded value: 130 (psi)
